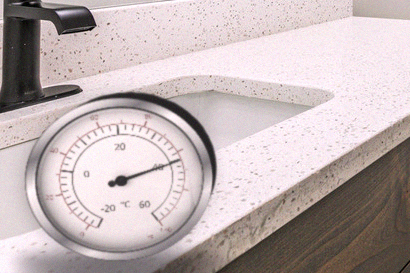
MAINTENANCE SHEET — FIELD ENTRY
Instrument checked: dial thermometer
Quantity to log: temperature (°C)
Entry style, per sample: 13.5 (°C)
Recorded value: 40 (°C)
